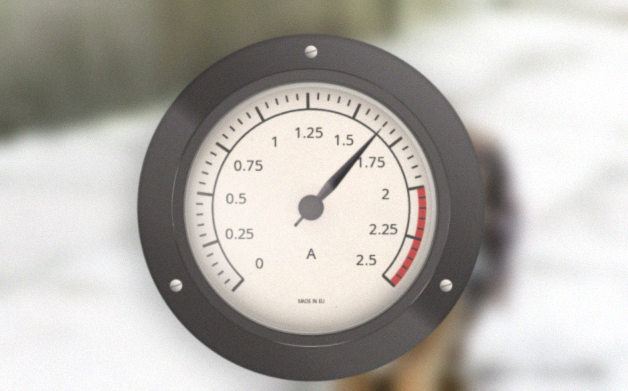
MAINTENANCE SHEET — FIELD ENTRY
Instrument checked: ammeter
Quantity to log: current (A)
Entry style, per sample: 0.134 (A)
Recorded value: 1.65 (A)
